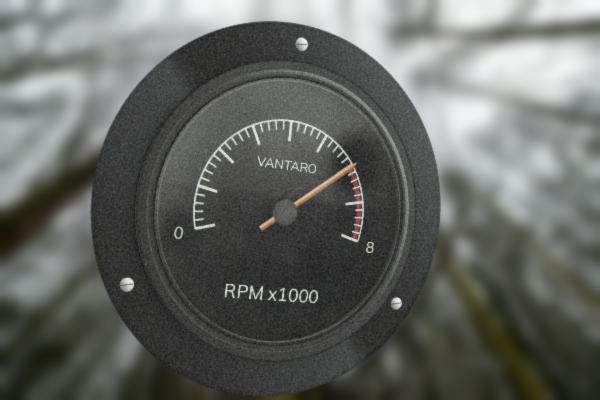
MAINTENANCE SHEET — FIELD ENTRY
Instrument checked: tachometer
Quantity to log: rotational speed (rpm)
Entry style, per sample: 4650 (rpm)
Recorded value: 6000 (rpm)
